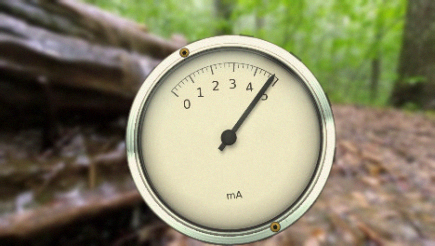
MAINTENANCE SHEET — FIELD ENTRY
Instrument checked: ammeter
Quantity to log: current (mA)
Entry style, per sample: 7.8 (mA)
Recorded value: 4.8 (mA)
